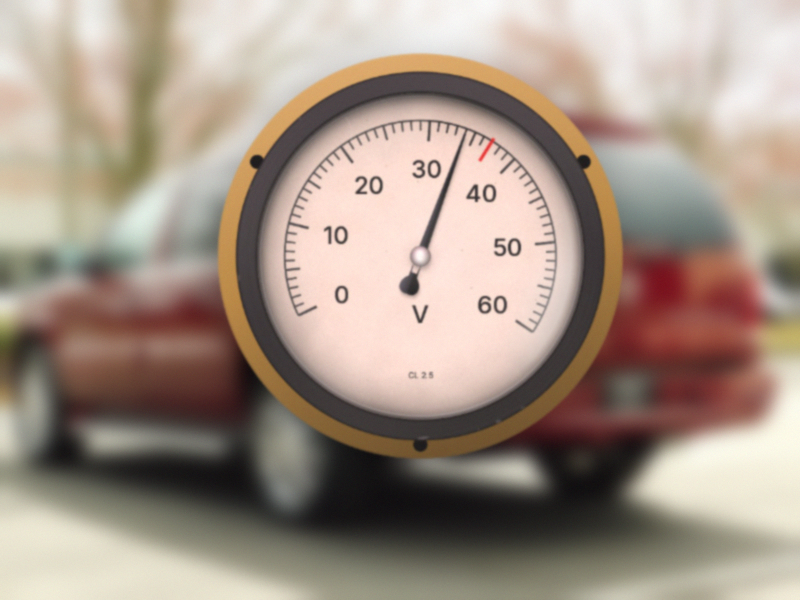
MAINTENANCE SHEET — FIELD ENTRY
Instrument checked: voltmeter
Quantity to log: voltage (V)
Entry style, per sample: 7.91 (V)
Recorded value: 34 (V)
